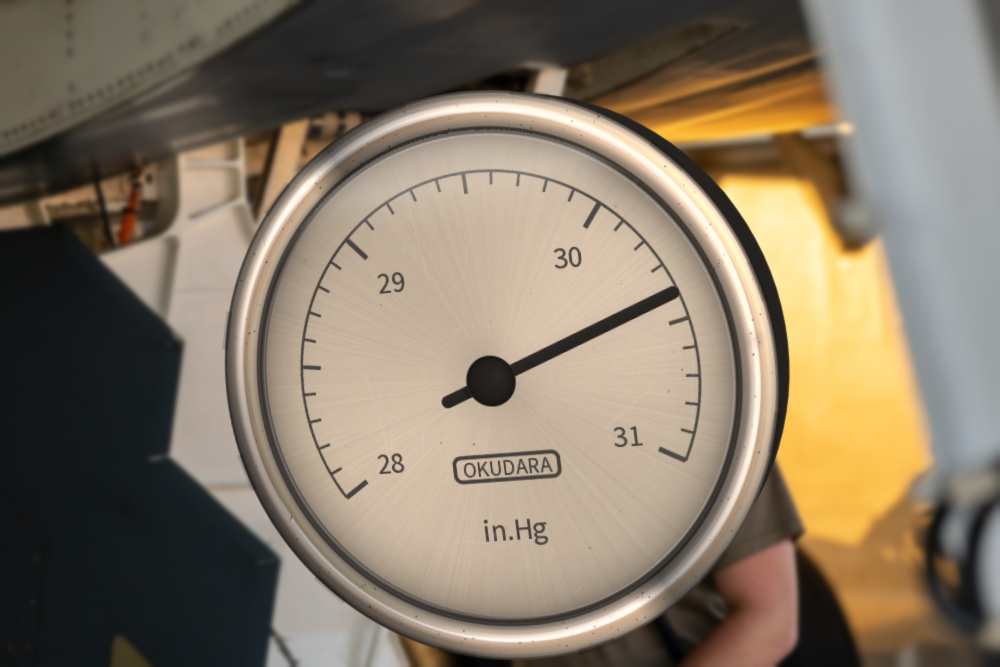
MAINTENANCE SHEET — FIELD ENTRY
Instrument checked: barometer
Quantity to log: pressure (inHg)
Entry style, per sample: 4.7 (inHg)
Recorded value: 30.4 (inHg)
